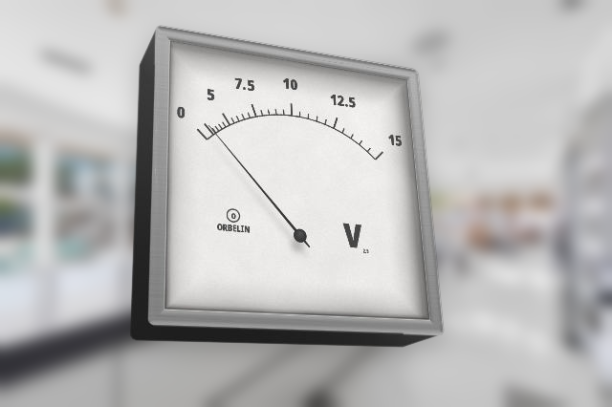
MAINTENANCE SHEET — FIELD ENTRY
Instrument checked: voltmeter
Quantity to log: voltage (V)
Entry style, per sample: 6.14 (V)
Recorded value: 2.5 (V)
